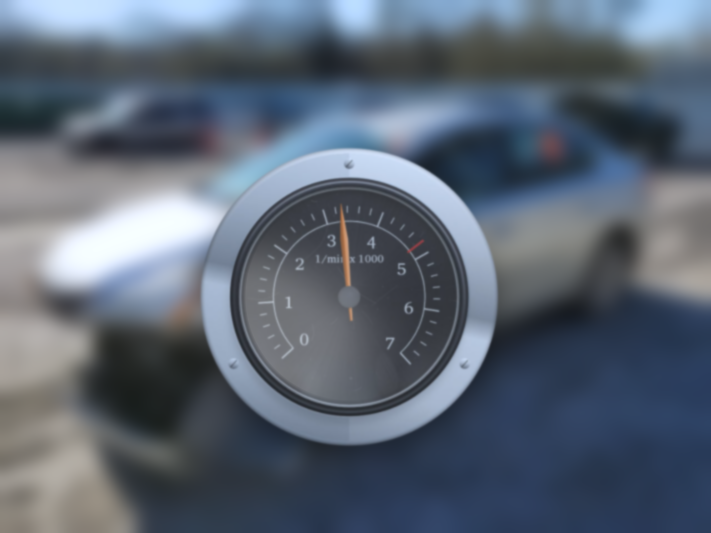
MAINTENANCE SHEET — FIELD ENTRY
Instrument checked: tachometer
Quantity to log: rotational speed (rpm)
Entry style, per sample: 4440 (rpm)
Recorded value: 3300 (rpm)
